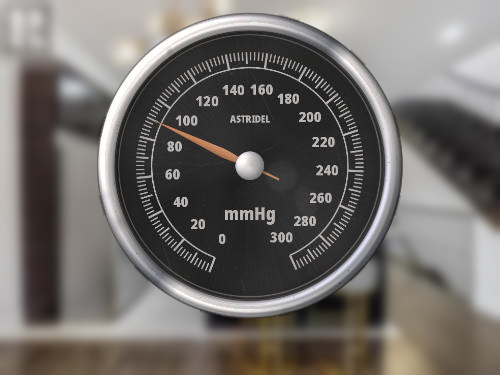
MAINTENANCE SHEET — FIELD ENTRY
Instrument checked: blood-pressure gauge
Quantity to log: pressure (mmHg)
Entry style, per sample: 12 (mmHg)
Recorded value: 90 (mmHg)
